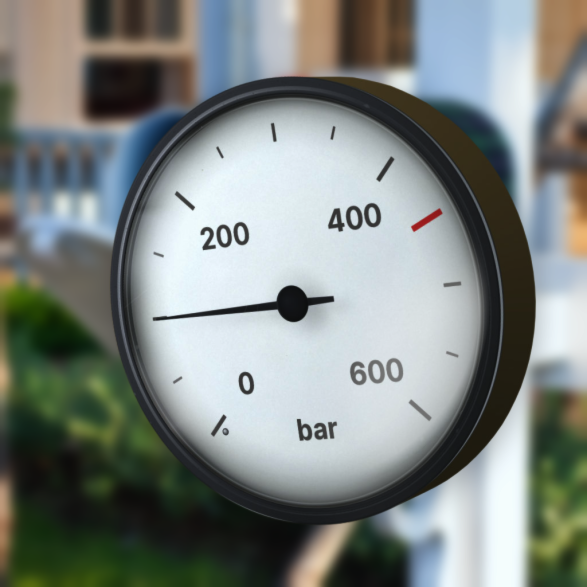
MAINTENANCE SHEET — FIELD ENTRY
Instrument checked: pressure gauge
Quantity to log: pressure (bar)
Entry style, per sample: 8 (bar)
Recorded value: 100 (bar)
